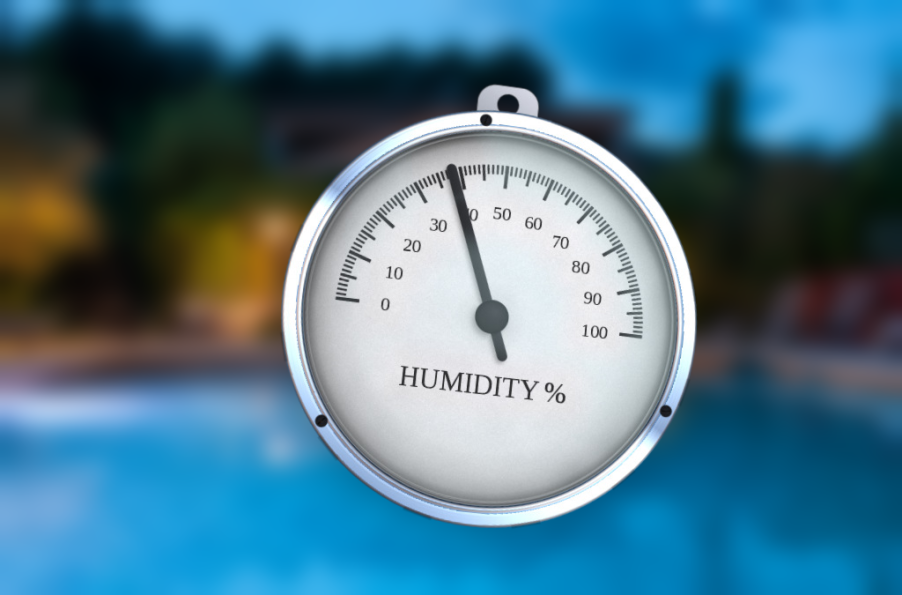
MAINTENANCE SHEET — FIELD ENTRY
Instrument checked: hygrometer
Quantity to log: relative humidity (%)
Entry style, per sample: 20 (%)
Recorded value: 38 (%)
